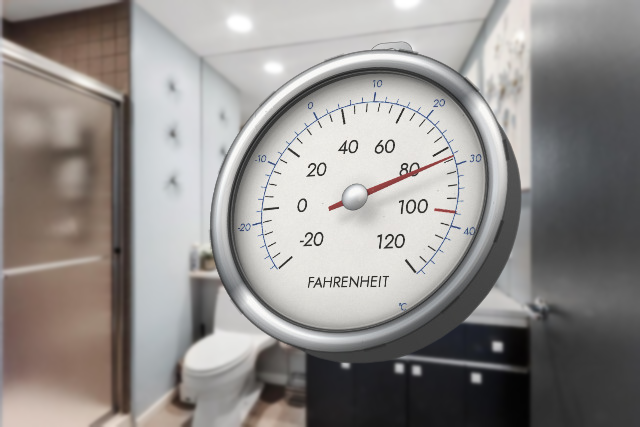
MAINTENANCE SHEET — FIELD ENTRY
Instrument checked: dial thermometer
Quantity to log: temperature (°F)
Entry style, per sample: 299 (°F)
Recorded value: 84 (°F)
